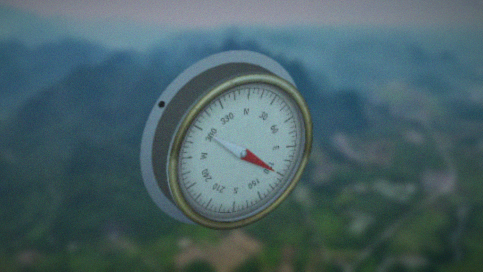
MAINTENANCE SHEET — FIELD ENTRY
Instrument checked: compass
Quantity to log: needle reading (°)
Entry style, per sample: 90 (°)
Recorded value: 120 (°)
